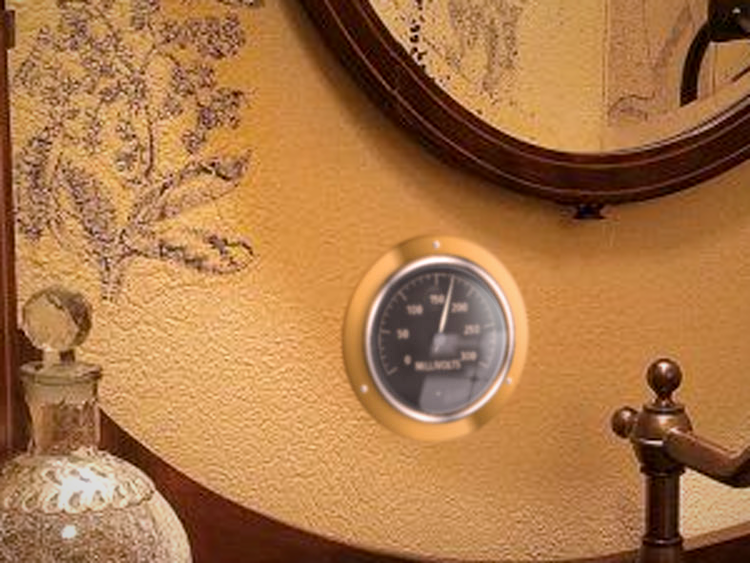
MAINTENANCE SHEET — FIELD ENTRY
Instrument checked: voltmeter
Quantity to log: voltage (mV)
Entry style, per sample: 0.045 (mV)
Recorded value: 170 (mV)
